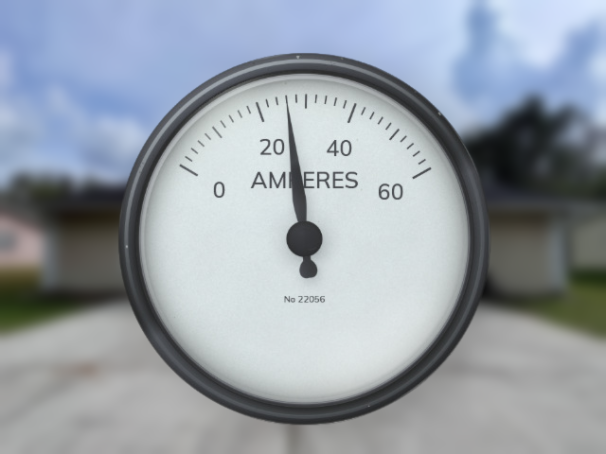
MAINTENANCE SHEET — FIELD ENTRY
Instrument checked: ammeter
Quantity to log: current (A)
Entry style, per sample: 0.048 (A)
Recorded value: 26 (A)
